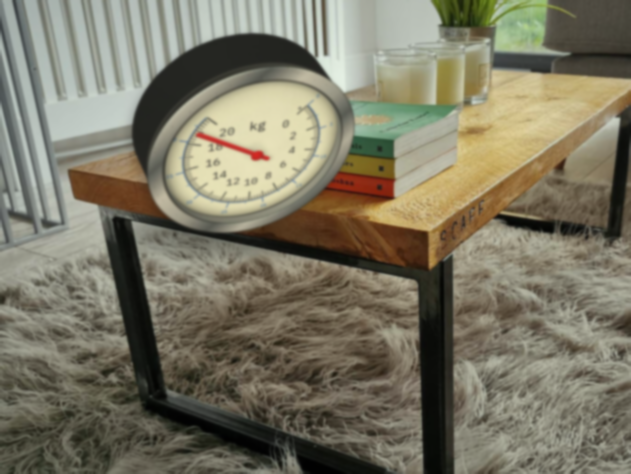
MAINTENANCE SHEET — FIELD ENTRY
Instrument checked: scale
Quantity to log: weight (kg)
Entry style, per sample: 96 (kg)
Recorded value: 19 (kg)
